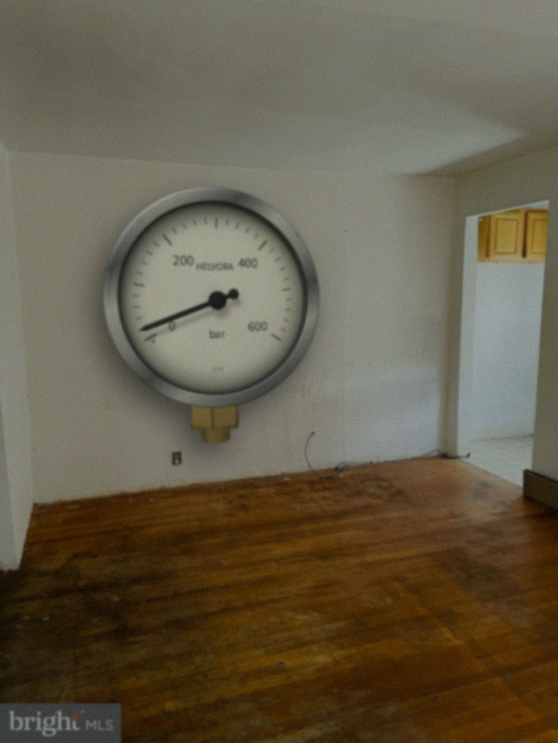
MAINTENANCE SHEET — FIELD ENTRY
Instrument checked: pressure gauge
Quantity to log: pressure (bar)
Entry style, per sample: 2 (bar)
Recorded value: 20 (bar)
